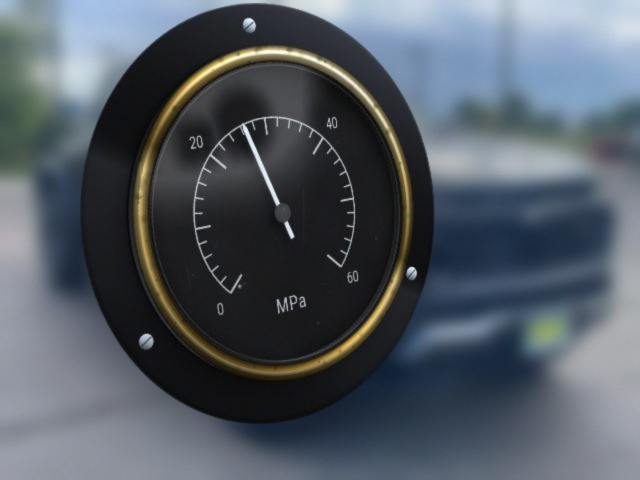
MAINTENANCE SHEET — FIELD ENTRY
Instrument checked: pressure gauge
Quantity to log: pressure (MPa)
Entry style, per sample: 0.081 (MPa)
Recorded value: 26 (MPa)
